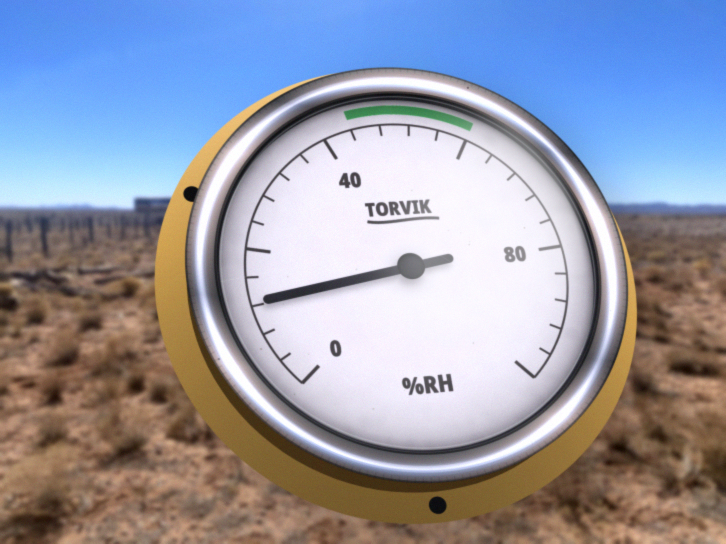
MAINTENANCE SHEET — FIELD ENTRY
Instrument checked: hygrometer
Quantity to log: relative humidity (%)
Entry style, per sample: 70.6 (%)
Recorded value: 12 (%)
